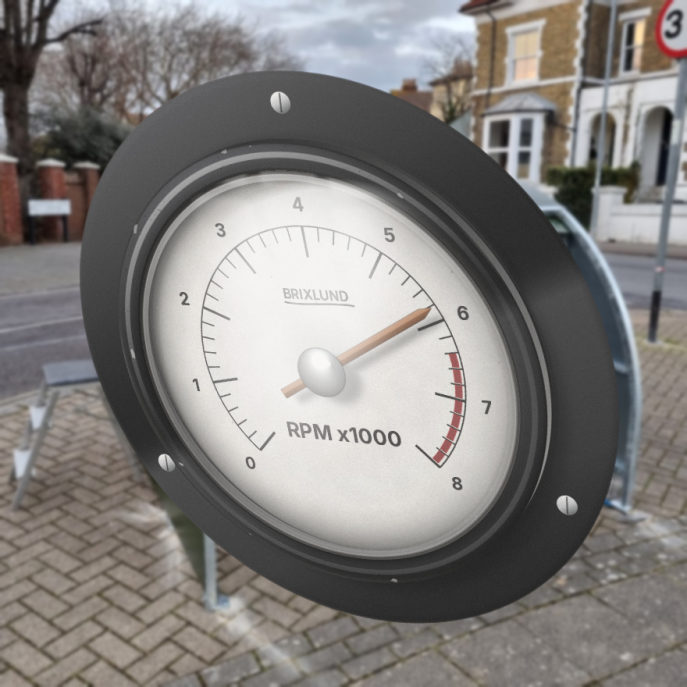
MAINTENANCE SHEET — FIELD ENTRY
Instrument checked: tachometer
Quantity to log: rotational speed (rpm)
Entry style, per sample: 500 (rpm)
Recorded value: 5800 (rpm)
